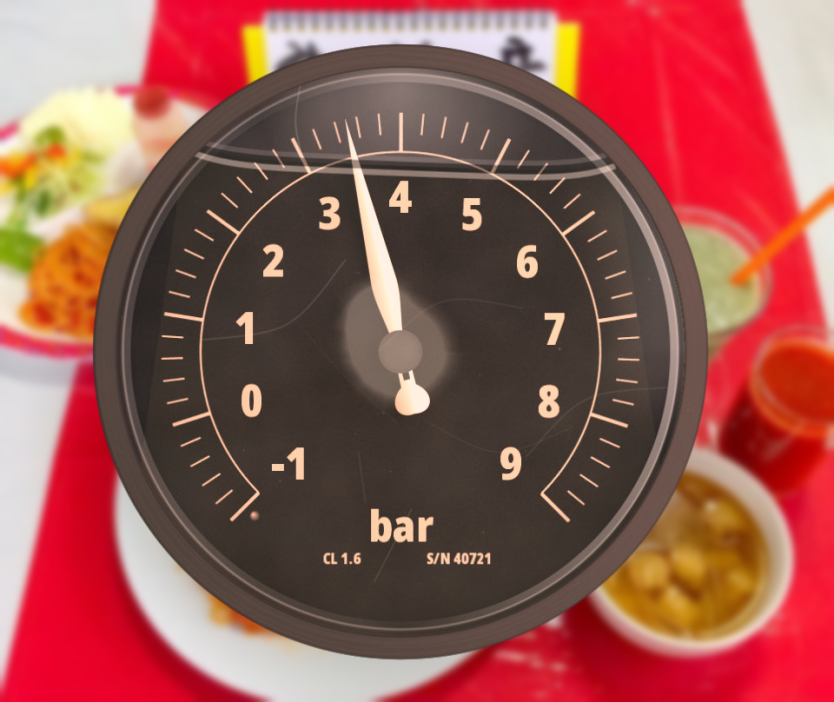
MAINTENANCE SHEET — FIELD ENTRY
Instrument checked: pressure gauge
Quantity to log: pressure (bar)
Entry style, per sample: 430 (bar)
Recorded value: 3.5 (bar)
